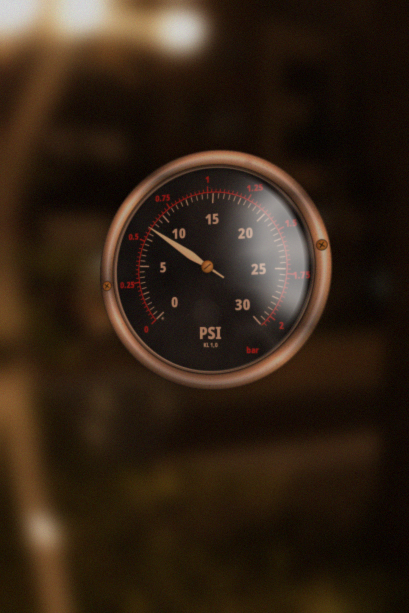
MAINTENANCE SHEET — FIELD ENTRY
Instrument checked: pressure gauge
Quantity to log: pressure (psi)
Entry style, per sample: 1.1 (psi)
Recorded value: 8.5 (psi)
